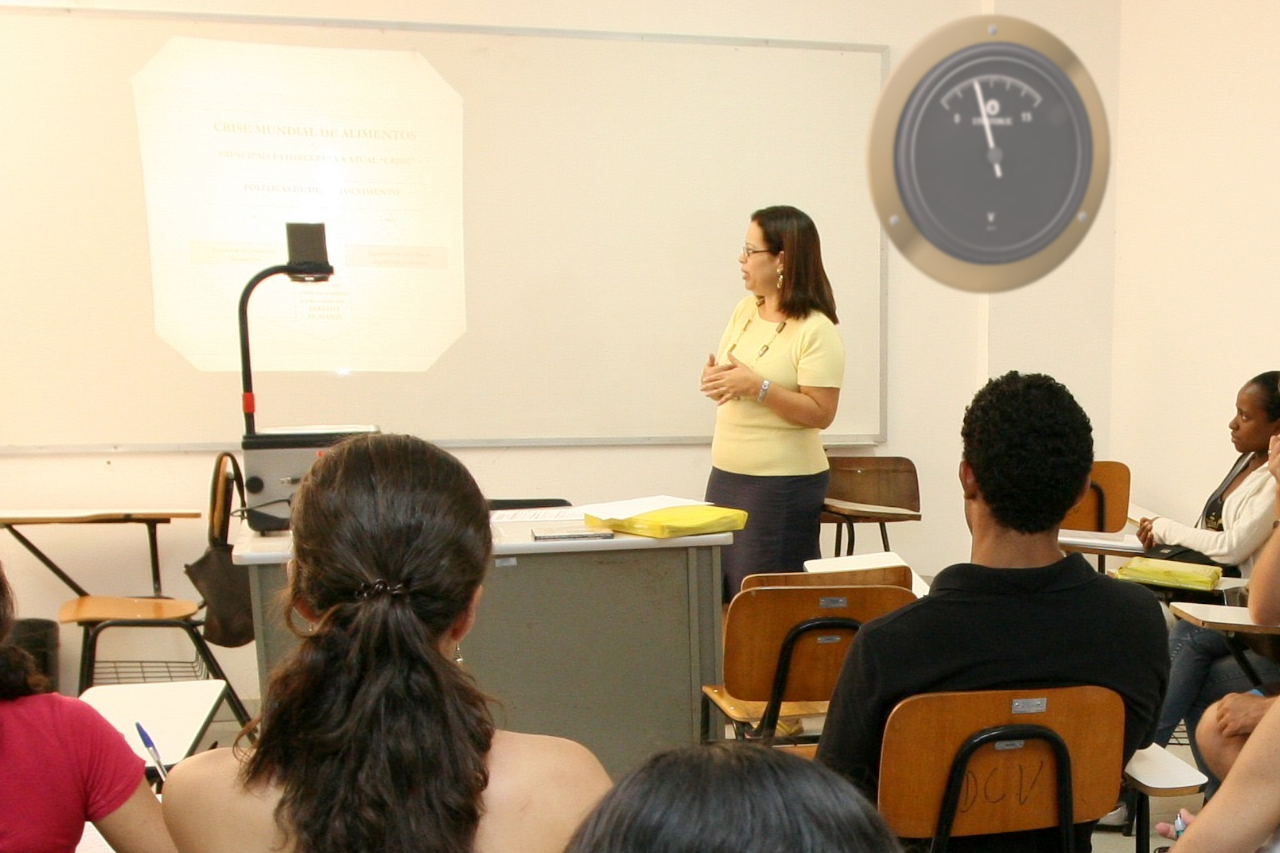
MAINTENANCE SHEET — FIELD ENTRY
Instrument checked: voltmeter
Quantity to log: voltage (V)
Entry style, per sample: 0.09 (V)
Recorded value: 5 (V)
